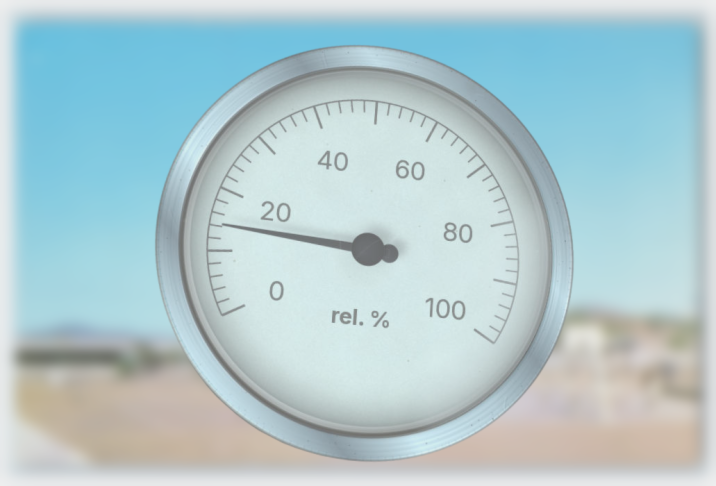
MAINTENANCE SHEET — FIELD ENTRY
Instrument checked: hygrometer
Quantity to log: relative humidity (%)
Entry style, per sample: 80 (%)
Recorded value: 14 (%)
